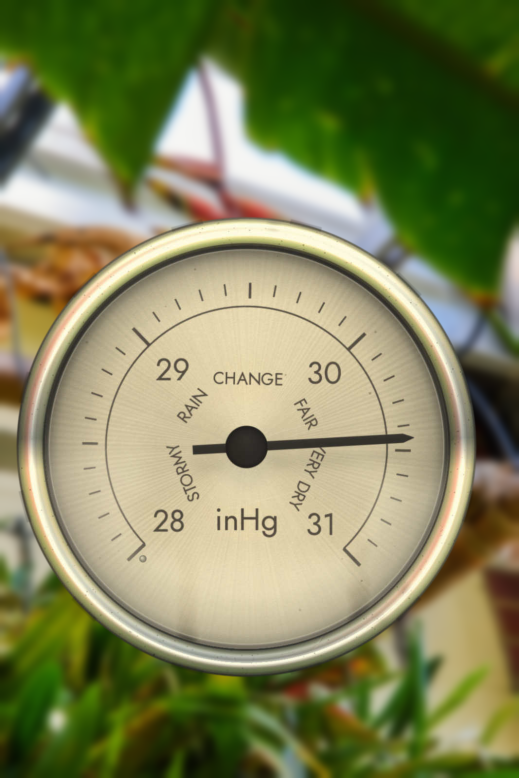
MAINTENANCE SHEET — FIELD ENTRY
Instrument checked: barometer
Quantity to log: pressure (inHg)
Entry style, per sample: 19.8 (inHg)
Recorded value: 30.45 (inHg)
